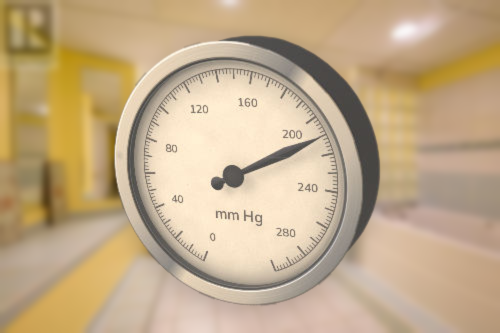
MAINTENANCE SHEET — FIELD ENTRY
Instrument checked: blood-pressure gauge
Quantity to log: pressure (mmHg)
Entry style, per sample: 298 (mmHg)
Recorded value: 210 (mmHg)
